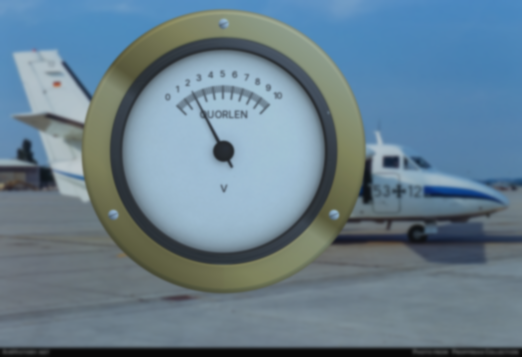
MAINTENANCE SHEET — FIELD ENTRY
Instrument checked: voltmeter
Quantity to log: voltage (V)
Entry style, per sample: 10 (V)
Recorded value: 2 (V)
